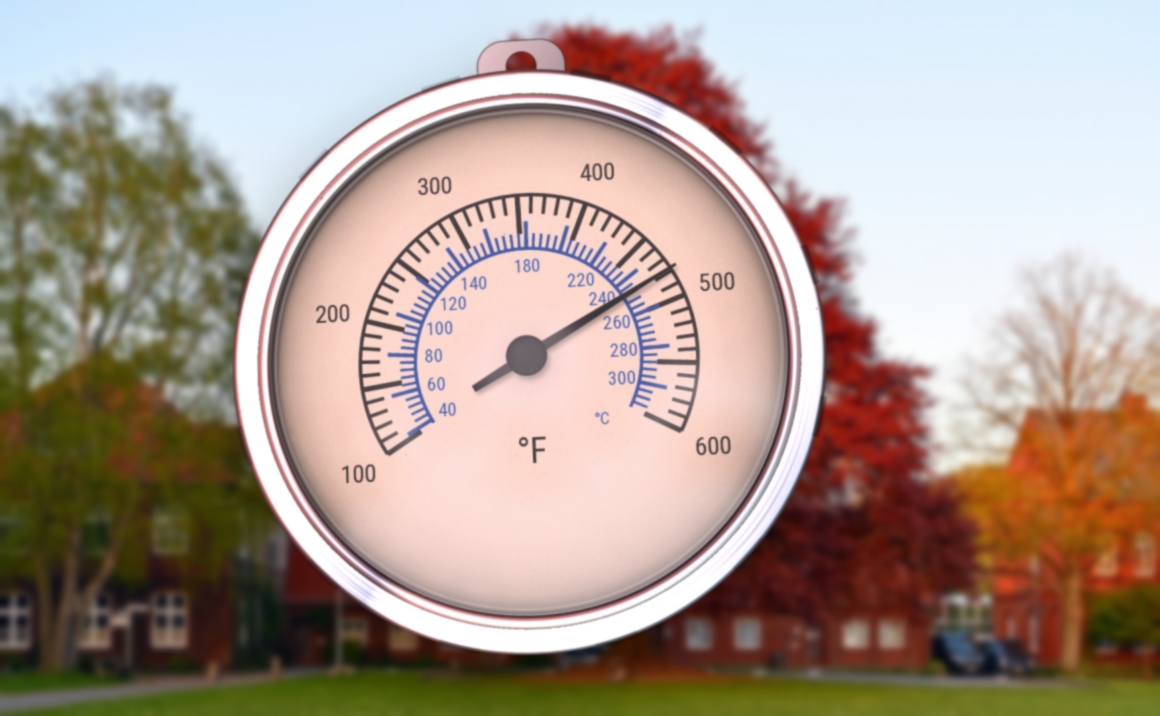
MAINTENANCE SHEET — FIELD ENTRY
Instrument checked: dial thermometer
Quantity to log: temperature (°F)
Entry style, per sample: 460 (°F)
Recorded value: 480 (°F)
